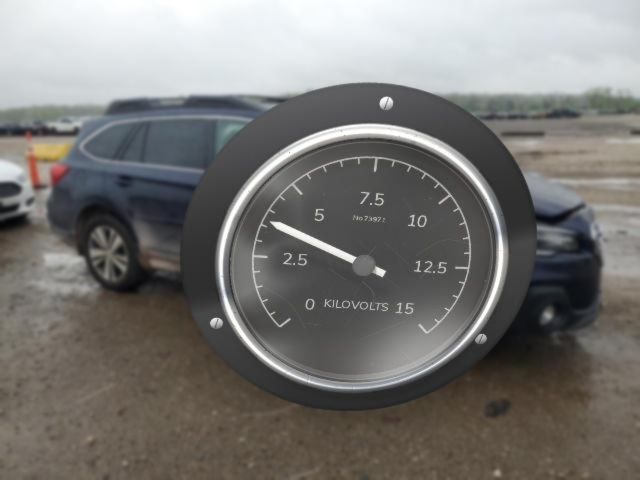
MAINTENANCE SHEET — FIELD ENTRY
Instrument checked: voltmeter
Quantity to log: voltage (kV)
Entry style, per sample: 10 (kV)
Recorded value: 3.75 (kV)
